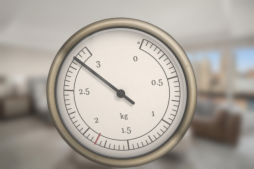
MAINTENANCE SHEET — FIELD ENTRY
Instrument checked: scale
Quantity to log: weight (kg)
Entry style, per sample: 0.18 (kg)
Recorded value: 2.85 (kg)
